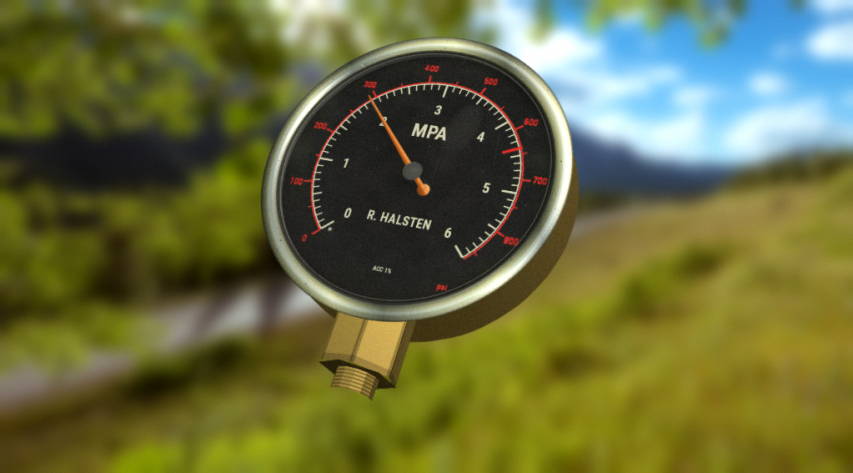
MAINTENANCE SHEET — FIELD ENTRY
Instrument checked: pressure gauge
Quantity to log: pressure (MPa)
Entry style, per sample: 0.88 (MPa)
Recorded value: 2 (MPa)
